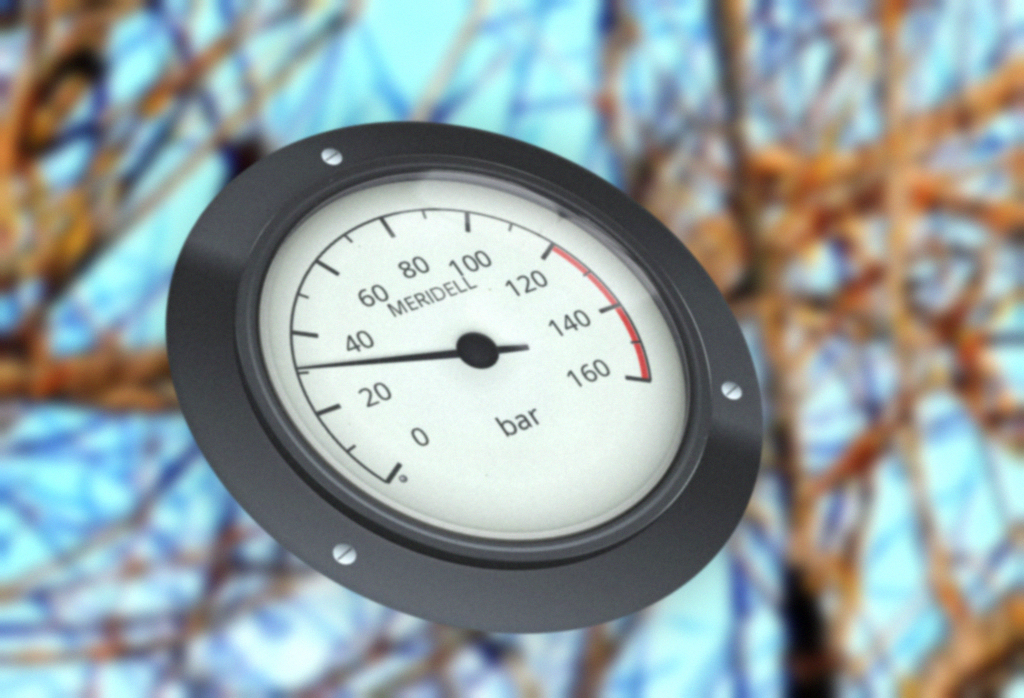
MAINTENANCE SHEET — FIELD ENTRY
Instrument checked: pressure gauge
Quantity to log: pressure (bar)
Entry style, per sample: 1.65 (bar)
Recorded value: 30 (bar)
